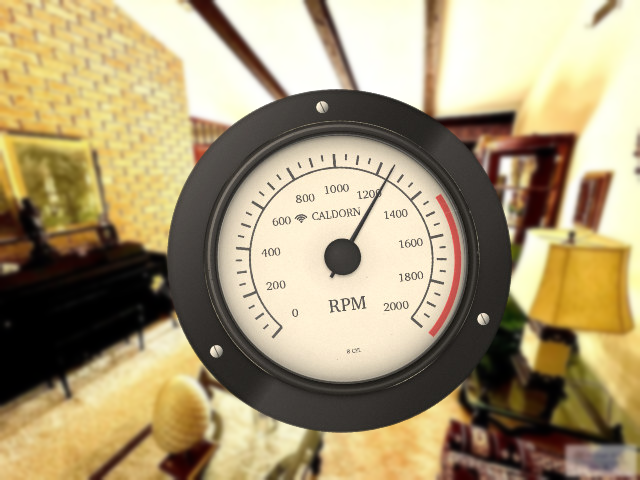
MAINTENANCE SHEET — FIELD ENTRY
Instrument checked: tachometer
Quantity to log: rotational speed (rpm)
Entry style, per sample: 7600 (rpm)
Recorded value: 1250 (rpm)
